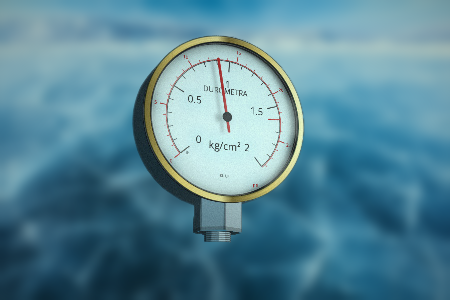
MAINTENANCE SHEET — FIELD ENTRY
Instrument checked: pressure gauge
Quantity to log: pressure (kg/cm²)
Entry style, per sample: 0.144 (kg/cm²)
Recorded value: 0.9 (kg/cm²)
